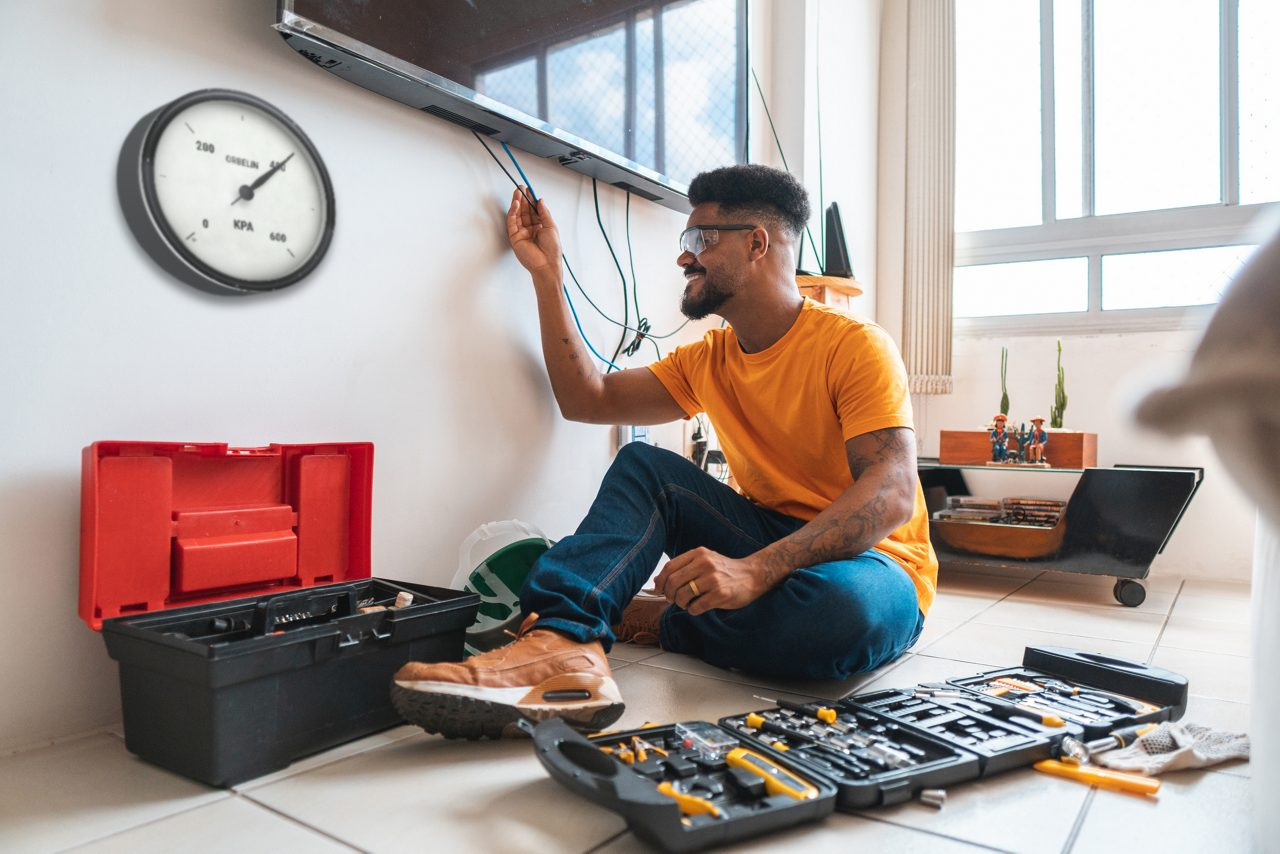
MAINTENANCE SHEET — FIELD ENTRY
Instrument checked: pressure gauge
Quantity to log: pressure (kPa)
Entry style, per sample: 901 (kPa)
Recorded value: 400 (kPa)
